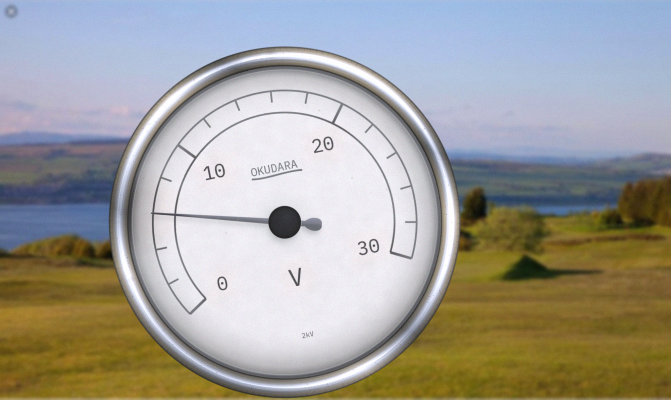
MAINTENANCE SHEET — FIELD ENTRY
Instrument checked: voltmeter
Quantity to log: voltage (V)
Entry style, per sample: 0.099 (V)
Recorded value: 6 (V)
